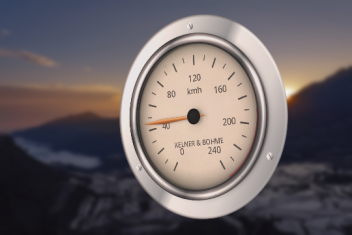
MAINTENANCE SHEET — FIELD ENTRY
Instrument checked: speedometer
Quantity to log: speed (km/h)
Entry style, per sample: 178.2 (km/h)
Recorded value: 45 (km/h)
